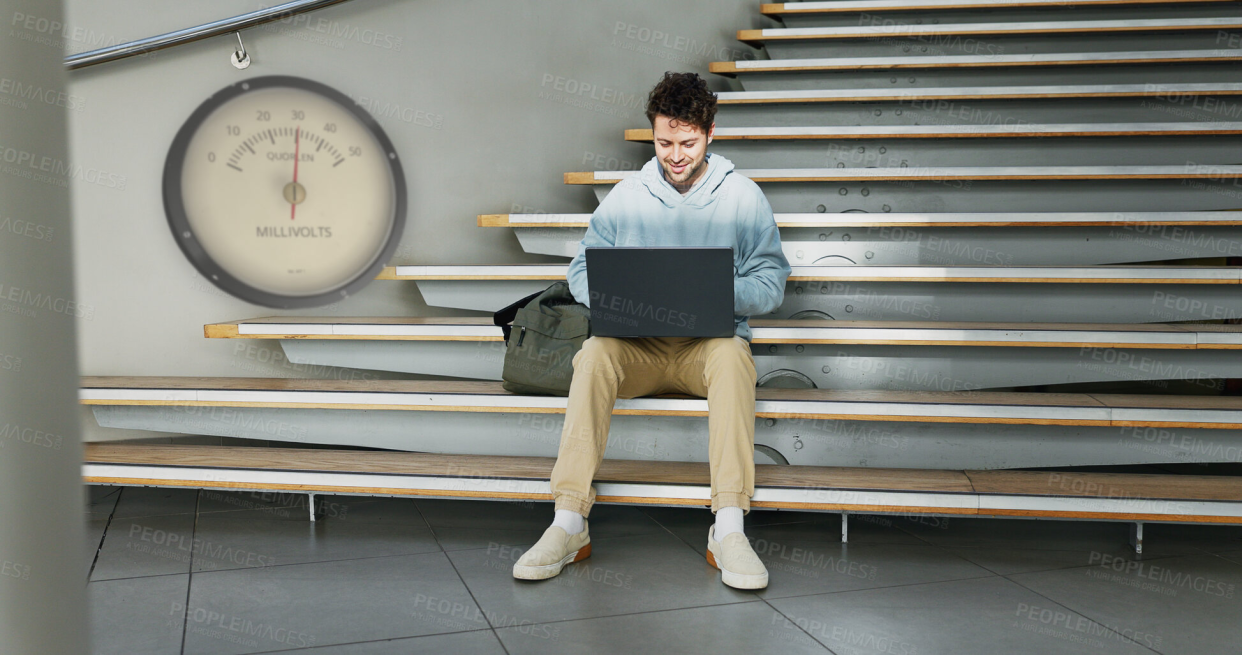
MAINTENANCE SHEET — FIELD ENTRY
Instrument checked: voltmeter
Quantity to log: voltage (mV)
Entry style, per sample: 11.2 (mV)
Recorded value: 30 (mV)
